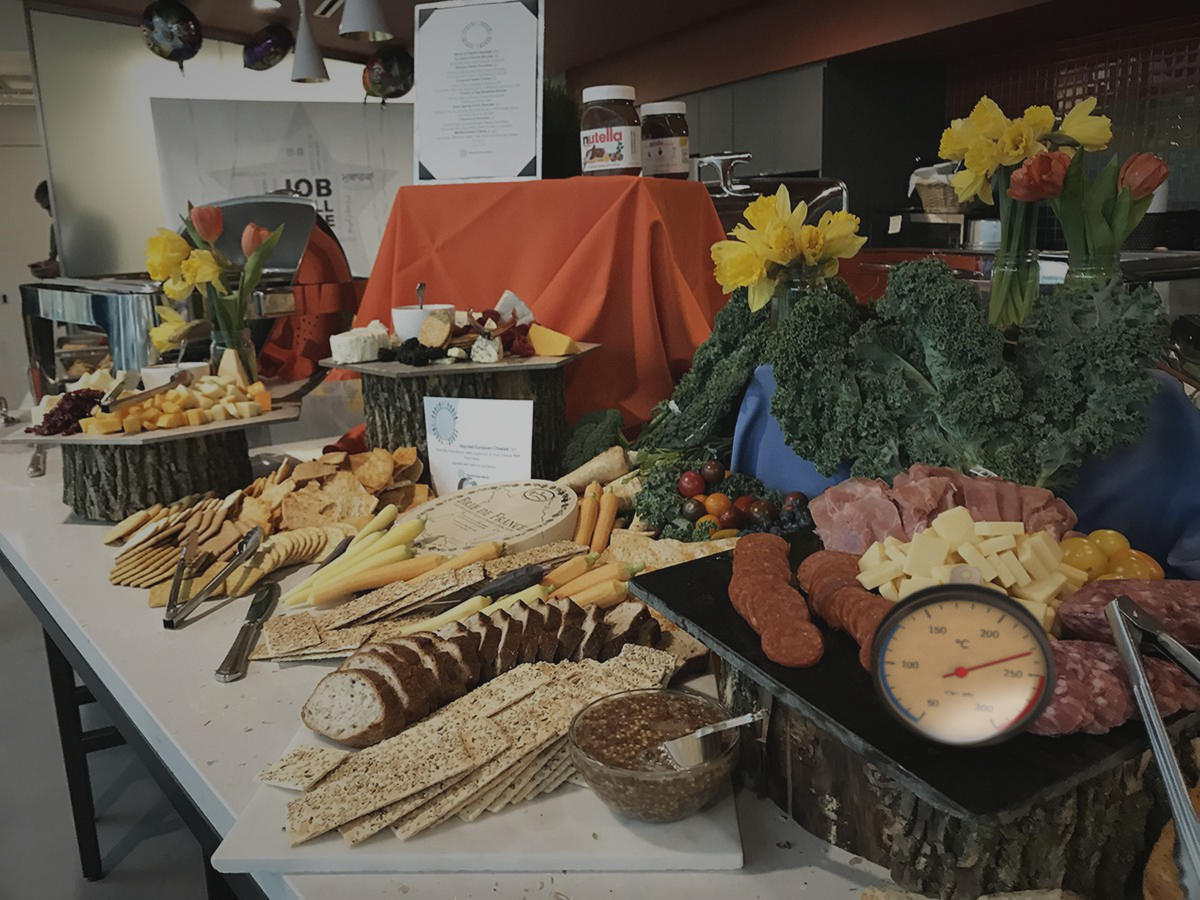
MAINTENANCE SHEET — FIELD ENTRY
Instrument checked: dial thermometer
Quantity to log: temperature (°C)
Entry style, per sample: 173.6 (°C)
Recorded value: 230 (°C)
